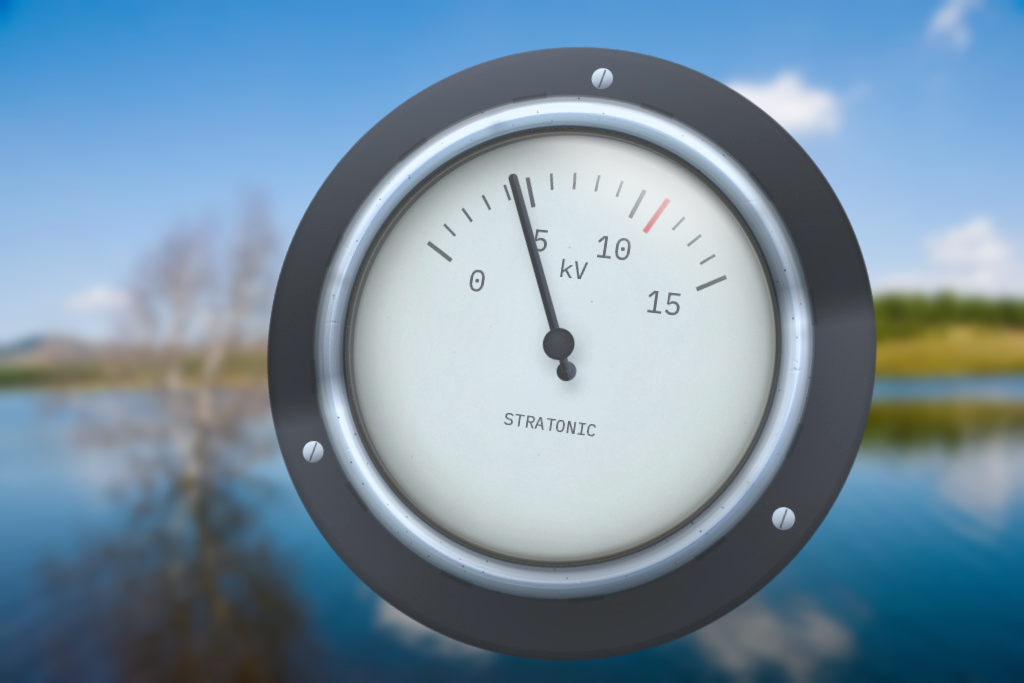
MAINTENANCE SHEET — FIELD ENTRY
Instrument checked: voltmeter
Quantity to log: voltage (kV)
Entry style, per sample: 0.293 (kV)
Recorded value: 4.5 (kV)
